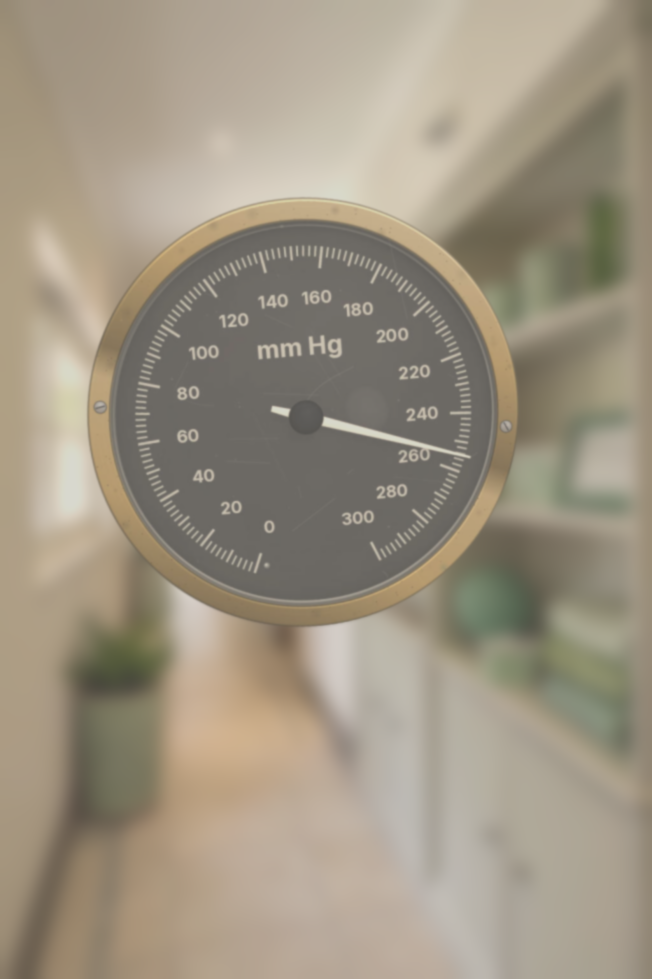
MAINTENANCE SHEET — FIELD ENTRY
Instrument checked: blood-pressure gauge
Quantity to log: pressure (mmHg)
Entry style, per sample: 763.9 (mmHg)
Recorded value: 254 (mmHg)
